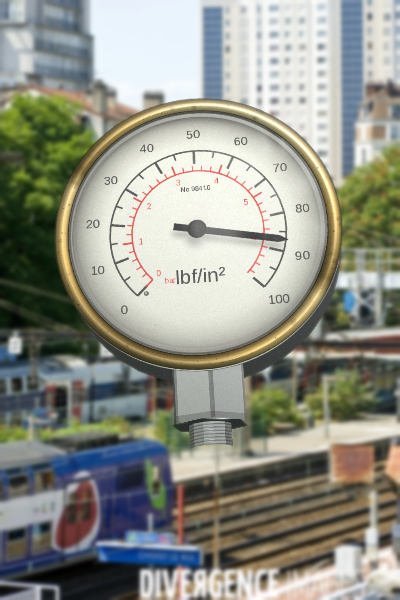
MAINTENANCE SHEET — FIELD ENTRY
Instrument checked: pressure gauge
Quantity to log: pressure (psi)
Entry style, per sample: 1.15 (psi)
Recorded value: 87.5 (psi)
